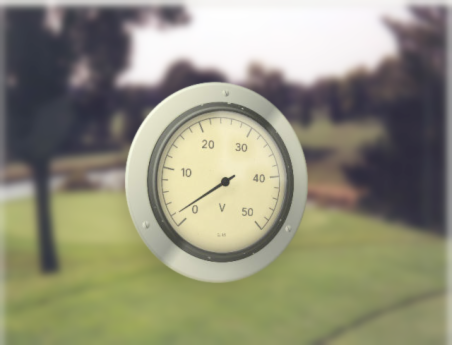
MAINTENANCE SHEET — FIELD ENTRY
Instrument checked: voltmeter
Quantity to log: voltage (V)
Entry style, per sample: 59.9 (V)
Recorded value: 2 (V)
